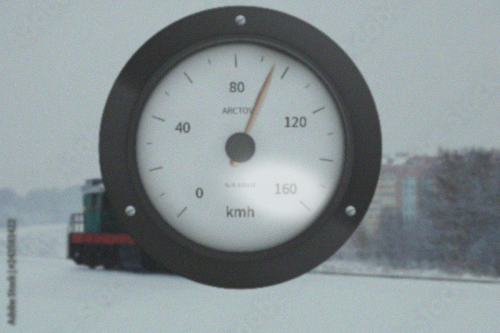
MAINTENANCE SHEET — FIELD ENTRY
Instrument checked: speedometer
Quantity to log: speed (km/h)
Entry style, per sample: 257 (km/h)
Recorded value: 95 (km/h)
